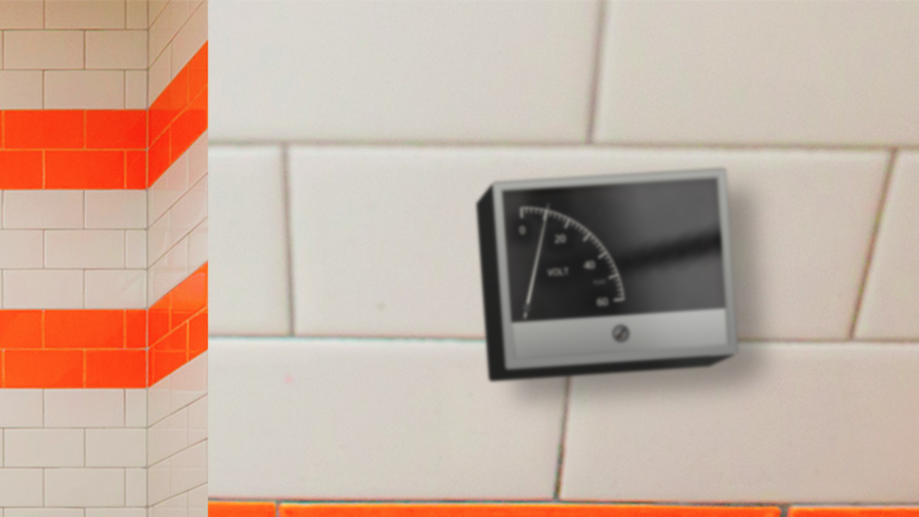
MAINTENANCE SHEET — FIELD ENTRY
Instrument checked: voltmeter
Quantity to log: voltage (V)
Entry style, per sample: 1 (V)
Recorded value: 10 (V)
